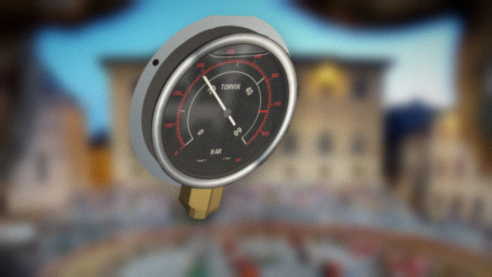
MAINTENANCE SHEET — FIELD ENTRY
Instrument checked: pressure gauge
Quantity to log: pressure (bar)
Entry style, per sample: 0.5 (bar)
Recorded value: 20 (bar)
